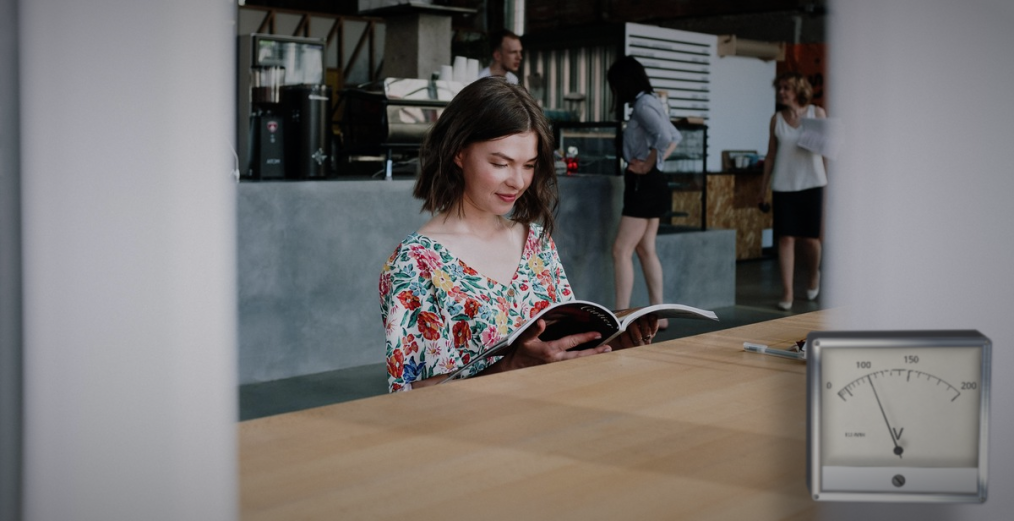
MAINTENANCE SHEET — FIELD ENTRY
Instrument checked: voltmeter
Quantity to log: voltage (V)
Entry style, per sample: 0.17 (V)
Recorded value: 100 (V)
